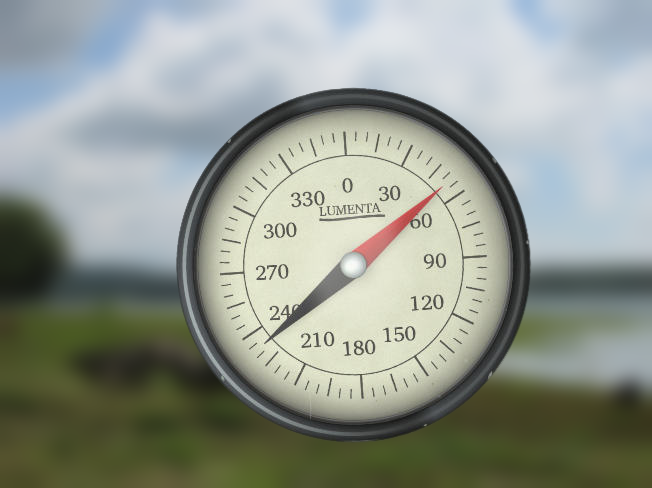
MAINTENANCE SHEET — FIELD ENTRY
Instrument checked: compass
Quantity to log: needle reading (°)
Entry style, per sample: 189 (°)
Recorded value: 52.5 (°)
